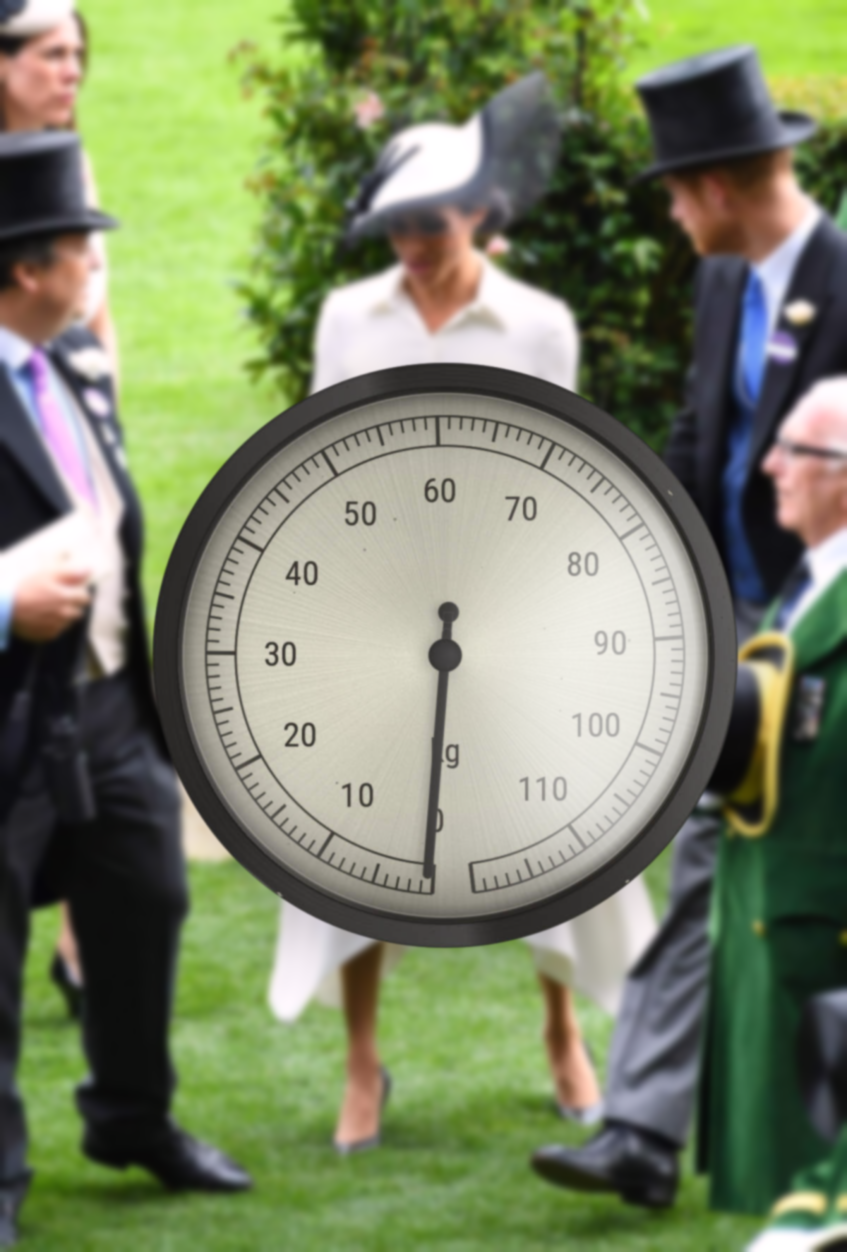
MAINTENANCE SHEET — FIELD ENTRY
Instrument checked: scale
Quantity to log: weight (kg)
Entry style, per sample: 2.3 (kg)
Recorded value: 0.5 (kg)
